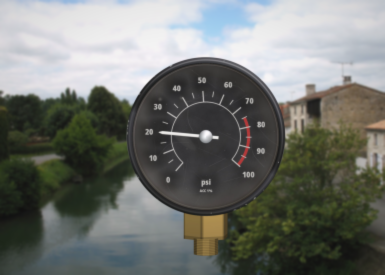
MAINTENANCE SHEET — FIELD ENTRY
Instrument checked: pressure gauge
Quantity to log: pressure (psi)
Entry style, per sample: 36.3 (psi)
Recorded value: 20 (psi)
